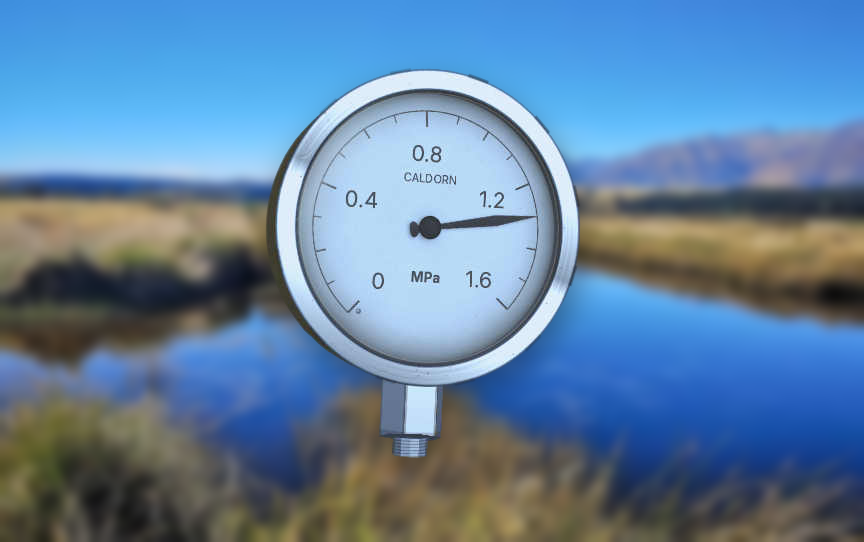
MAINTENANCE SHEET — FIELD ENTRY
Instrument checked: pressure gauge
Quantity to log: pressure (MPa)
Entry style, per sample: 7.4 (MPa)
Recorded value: 1.3 (MPa)
